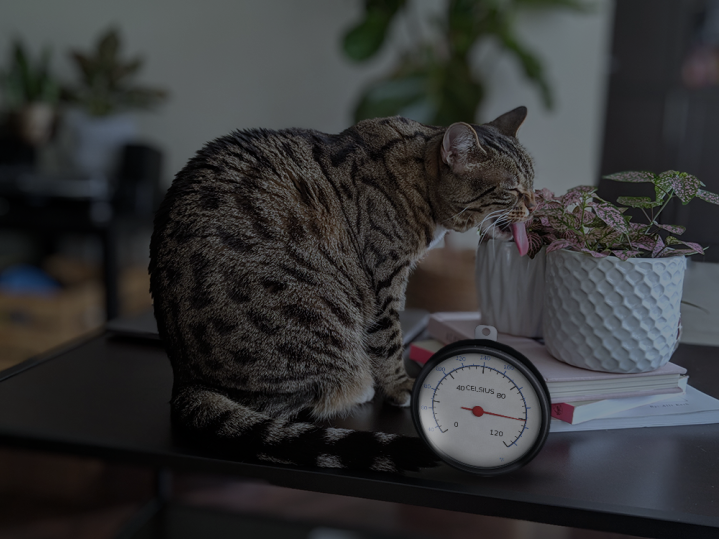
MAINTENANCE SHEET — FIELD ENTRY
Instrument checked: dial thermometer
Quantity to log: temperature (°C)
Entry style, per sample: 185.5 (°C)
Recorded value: 100 (°C)
